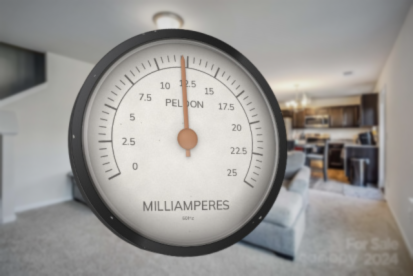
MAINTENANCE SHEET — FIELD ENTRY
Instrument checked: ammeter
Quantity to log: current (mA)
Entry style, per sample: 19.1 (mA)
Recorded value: 12 (mA)
